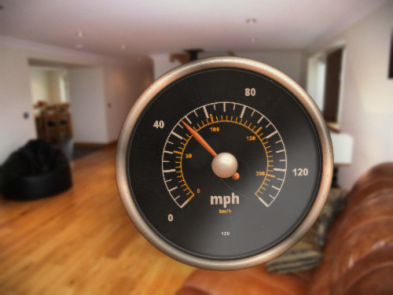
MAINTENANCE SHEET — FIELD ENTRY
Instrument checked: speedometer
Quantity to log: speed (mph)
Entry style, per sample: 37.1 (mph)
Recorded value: 47.5 (mph)
